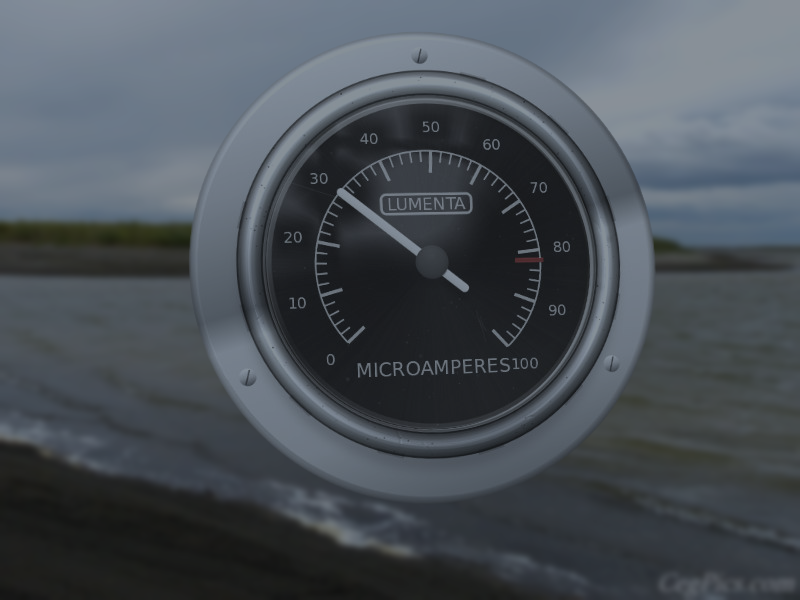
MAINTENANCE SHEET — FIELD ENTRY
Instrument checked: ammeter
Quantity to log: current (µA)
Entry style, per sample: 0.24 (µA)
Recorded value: 30 (µA)
